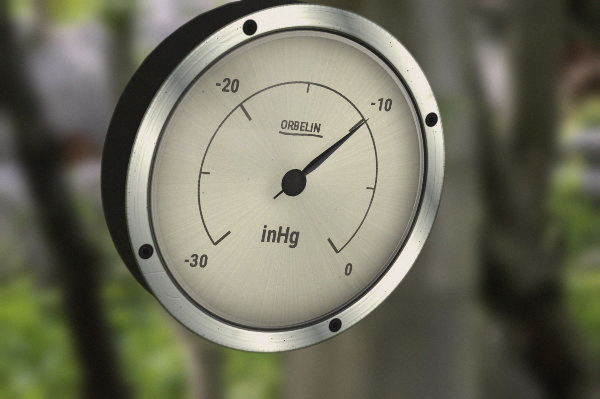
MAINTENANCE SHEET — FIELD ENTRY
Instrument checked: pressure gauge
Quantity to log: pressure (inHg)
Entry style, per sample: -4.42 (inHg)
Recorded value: -10 (inHg)
